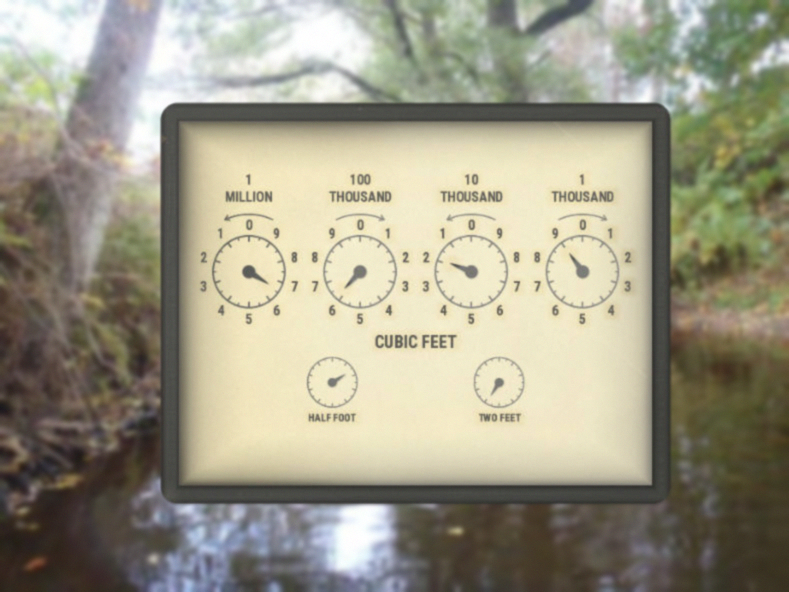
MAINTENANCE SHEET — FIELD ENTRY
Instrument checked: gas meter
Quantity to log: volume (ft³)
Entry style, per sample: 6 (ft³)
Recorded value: 661900 (ft³)
